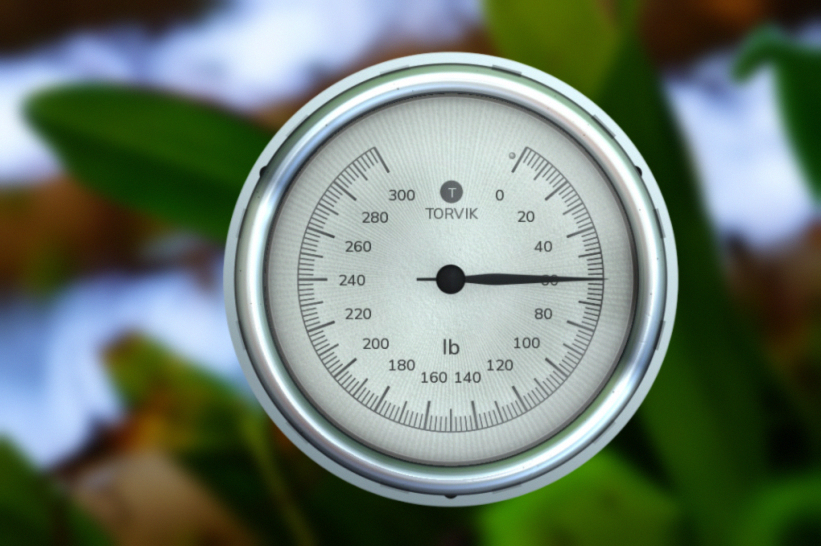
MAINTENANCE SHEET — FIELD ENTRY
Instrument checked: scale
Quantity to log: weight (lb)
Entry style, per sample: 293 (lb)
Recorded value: 60 (lb)
